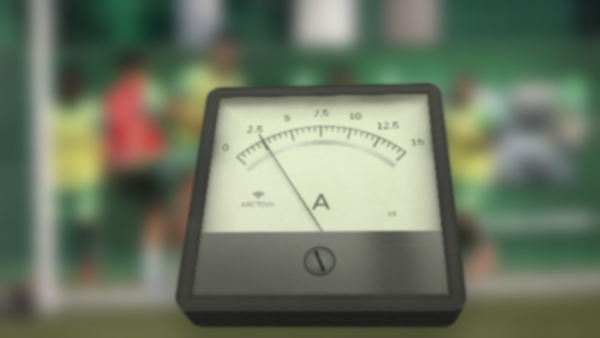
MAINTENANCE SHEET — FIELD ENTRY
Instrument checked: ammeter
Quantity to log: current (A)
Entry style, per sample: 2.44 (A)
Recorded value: 2.5 (A)
